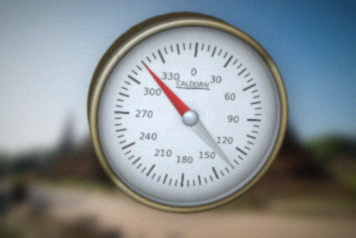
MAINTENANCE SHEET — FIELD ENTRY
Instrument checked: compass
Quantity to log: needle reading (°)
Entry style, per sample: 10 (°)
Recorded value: 315 (°)
